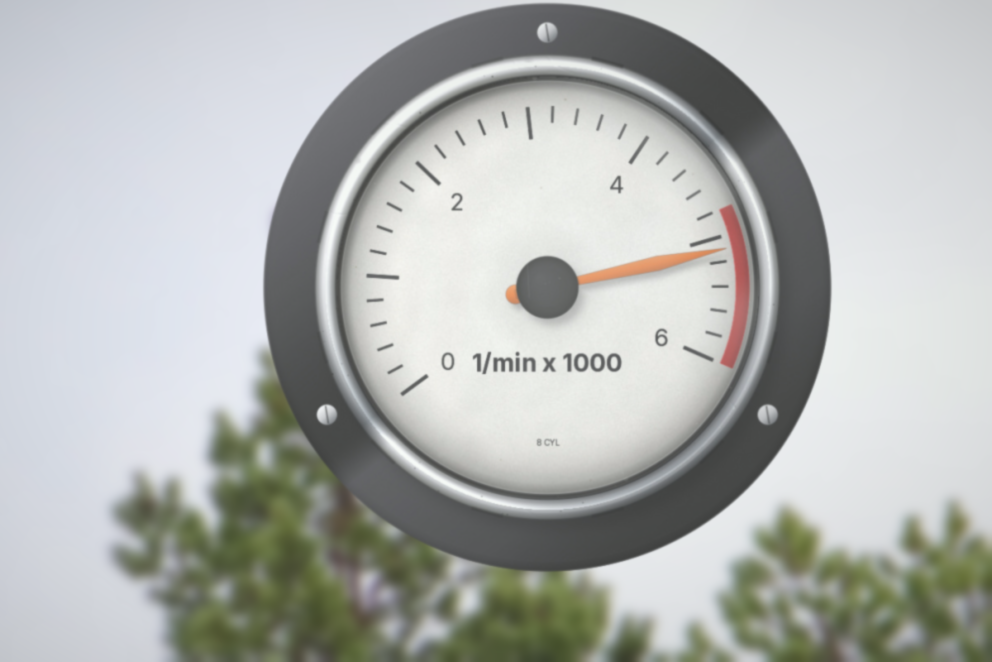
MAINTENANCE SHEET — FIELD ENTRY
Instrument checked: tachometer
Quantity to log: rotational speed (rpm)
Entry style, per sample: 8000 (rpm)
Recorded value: 5100 (rpm)
